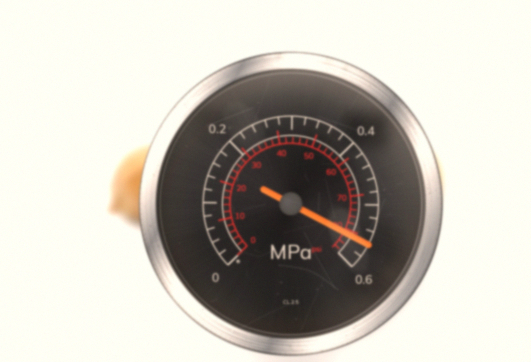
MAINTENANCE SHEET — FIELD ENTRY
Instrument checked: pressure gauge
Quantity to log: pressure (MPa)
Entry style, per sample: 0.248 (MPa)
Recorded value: 0.56 (MPa)
